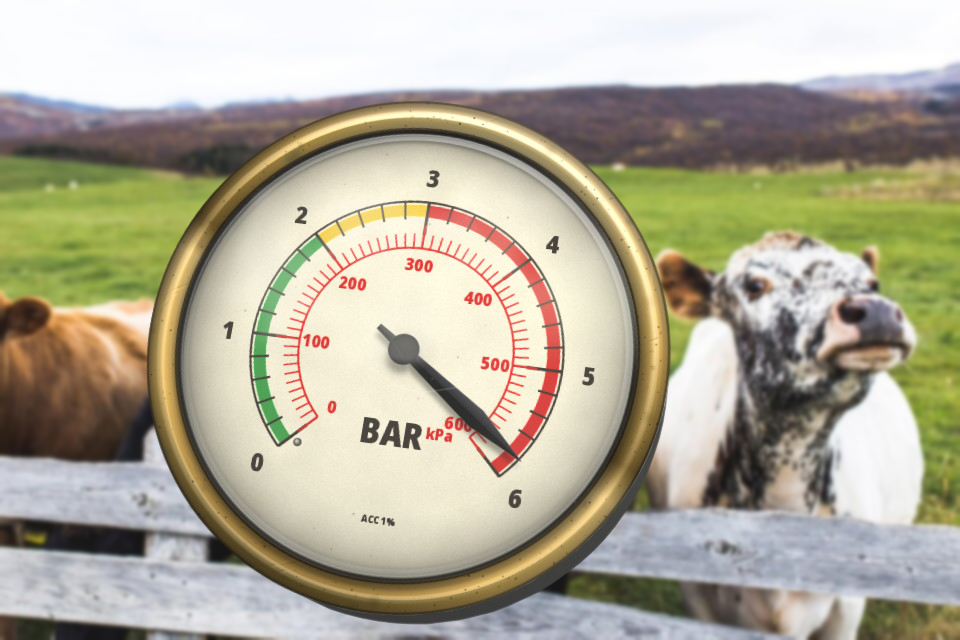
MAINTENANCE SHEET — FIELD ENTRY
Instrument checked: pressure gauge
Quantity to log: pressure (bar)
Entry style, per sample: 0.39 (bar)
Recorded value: 5.8 (bar)
